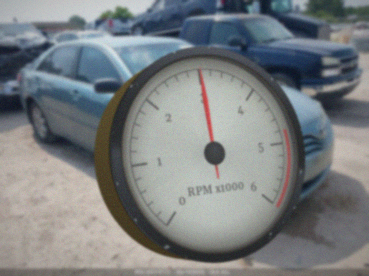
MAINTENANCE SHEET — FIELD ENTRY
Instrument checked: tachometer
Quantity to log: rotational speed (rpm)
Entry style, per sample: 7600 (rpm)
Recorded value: 3000 (rpm)
